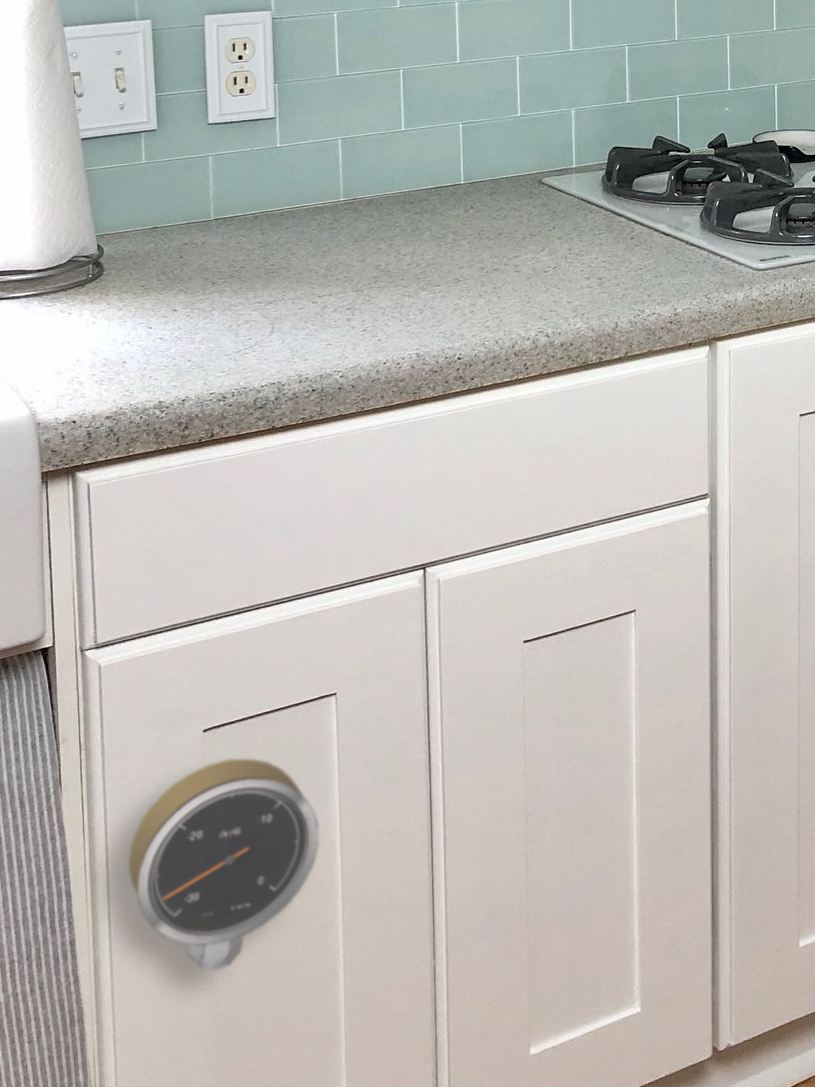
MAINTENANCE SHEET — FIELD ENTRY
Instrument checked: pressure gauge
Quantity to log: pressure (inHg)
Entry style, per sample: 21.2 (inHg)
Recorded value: -27.5 (inHg)
